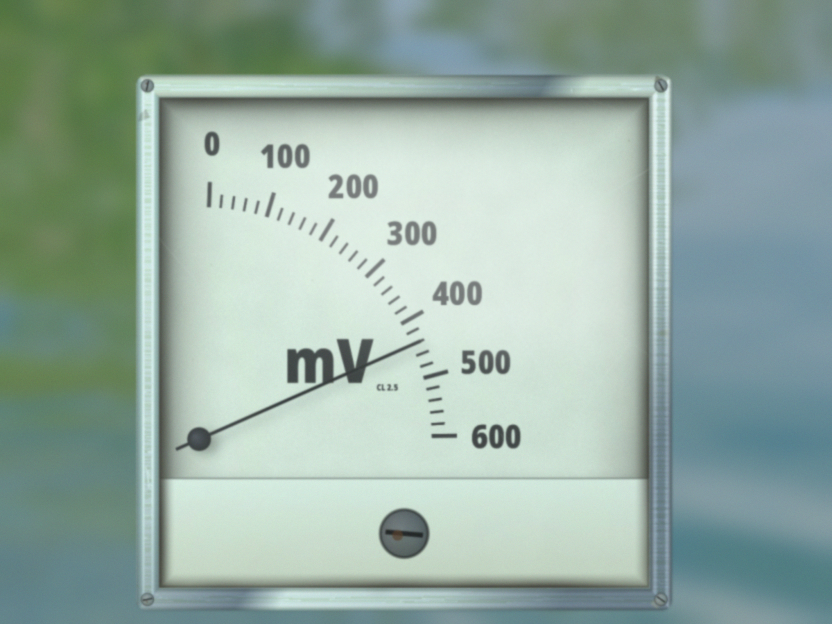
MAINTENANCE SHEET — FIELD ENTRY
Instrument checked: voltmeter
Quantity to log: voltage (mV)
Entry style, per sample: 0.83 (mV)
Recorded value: 440 (mV)
